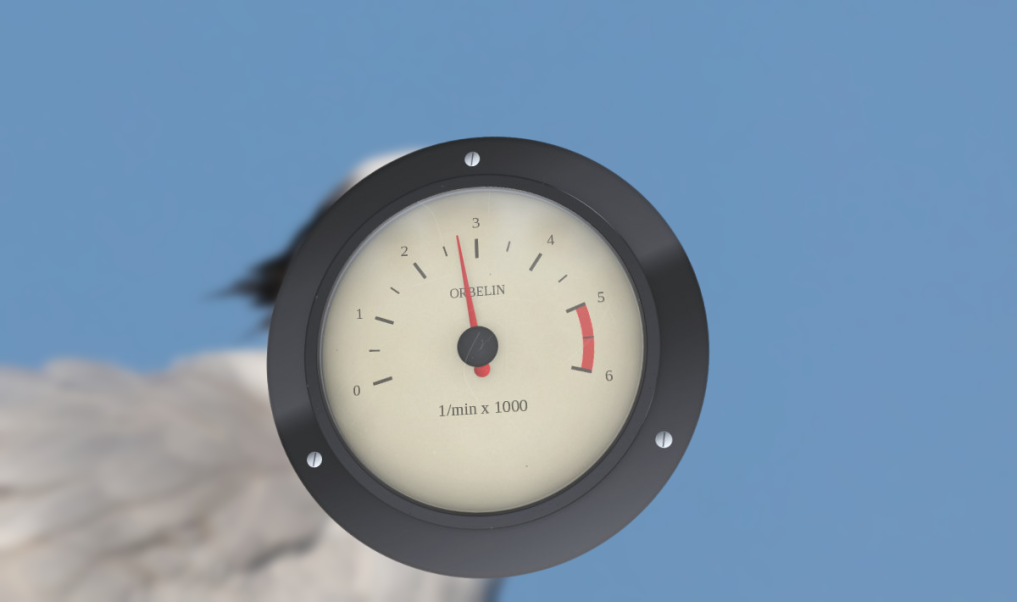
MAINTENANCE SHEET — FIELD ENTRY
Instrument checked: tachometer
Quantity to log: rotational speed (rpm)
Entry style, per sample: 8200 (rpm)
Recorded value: 2750 (rpm)
